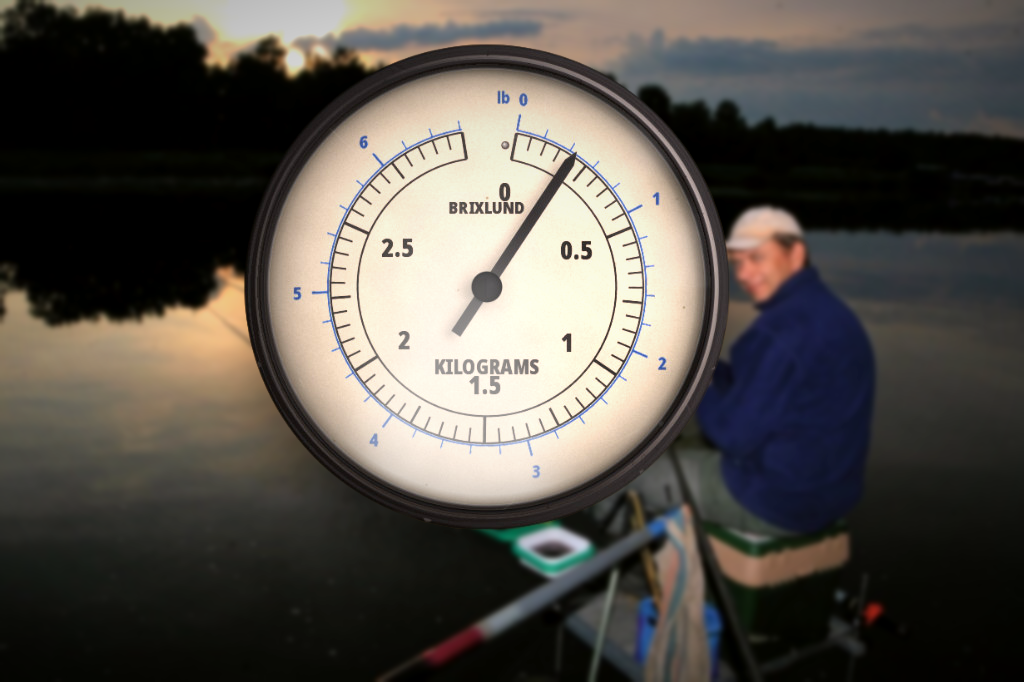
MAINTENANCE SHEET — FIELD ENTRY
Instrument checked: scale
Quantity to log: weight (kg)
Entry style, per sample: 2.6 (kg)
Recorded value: 0.2 (kg)
